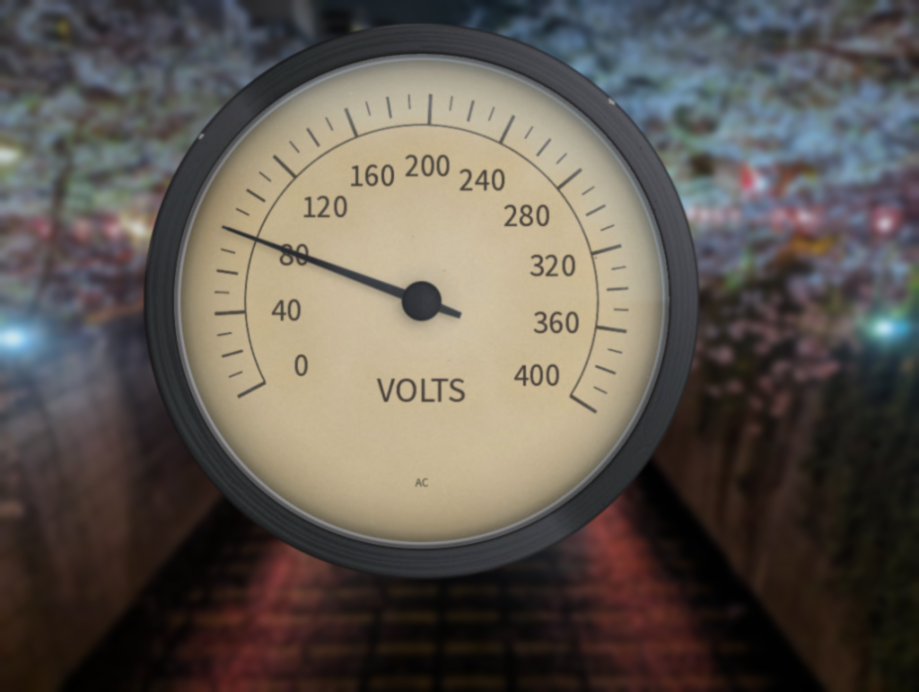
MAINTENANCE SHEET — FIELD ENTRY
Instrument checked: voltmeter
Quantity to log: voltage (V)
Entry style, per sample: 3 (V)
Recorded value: 80 (V)
